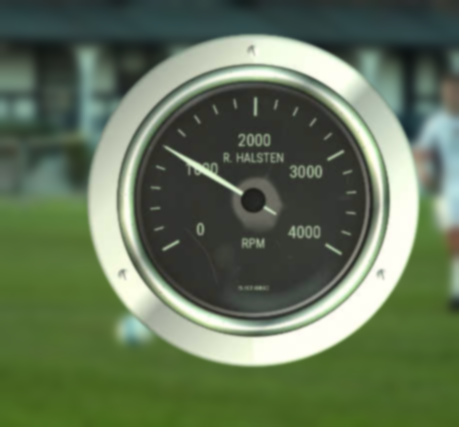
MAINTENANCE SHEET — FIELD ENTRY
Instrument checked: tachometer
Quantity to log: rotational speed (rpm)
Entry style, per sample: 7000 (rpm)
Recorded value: 1000 (rpm)
